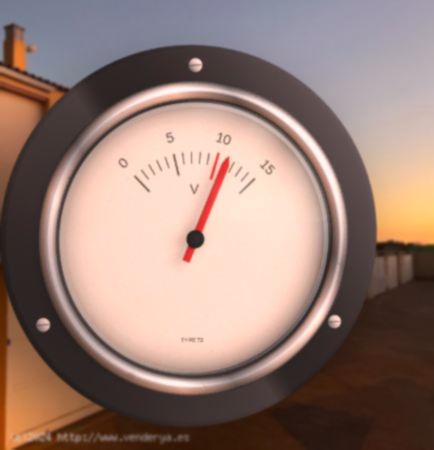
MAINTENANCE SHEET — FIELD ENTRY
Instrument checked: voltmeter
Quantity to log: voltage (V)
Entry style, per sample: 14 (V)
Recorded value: 11 (V)
